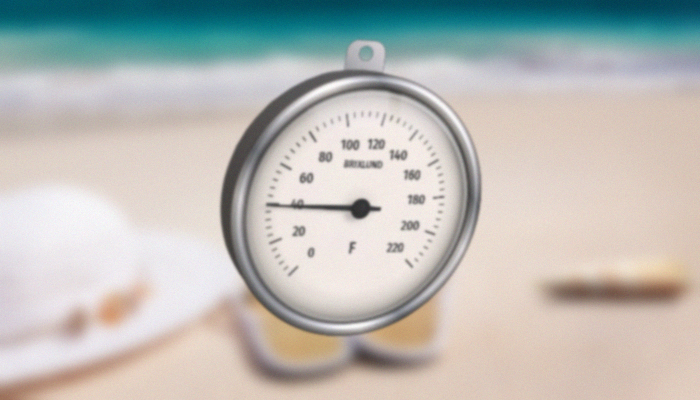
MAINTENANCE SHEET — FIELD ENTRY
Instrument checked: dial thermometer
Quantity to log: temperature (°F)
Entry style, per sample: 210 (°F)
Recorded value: 40 (°F)
